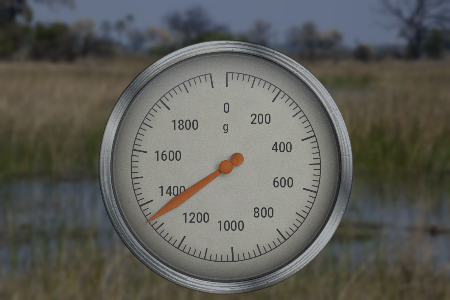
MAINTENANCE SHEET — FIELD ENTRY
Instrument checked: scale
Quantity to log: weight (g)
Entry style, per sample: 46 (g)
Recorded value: 1340 (g)
